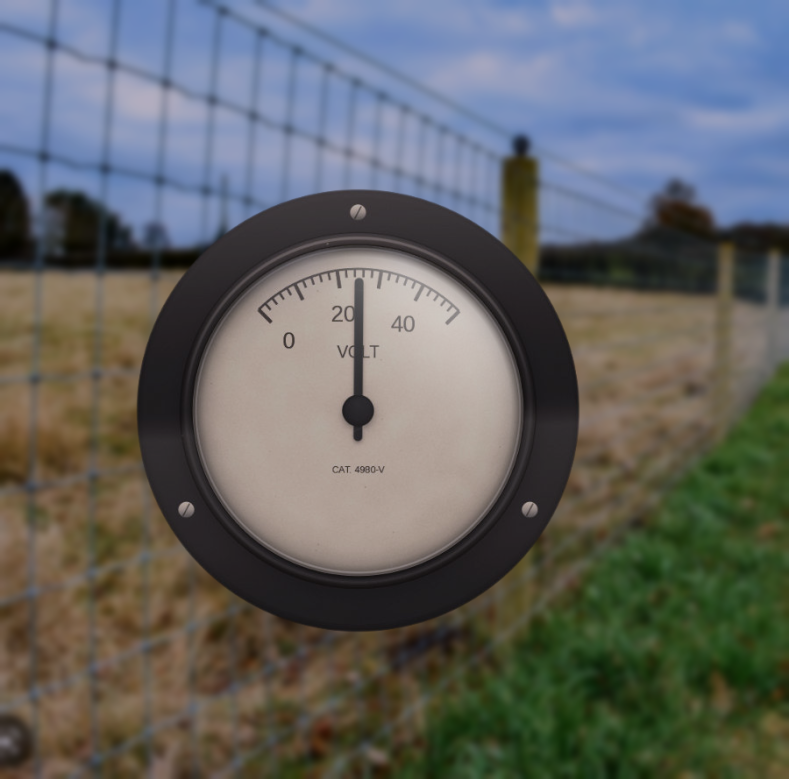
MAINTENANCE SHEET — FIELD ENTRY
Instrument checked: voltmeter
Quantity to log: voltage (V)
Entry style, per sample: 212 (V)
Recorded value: 25 (V)
